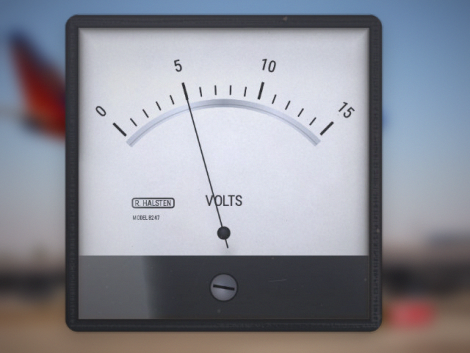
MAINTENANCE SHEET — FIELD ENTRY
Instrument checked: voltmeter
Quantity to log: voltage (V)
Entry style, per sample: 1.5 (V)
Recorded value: 5 (V)
